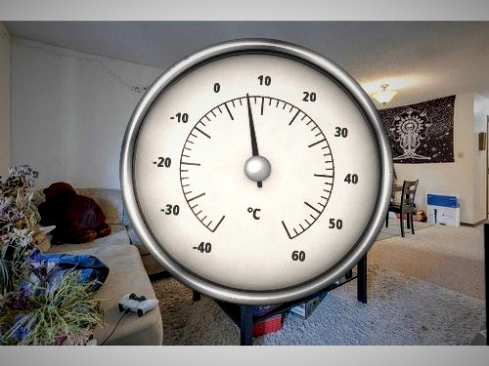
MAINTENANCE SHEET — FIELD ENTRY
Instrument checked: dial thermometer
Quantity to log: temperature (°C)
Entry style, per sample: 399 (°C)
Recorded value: 6 (°C)
